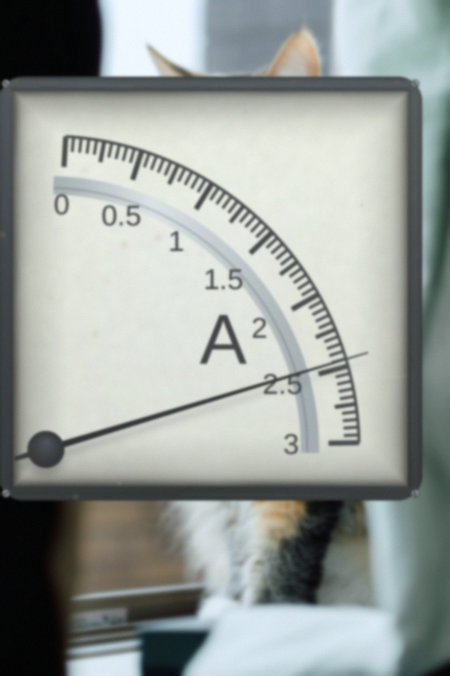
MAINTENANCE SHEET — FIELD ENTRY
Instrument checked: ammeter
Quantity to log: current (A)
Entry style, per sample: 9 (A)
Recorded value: 2.45 (A)
